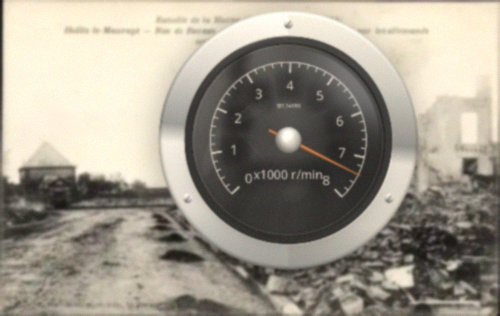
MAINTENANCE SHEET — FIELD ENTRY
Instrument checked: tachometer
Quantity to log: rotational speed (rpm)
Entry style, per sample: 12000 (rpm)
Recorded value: 7400 (rpm)
